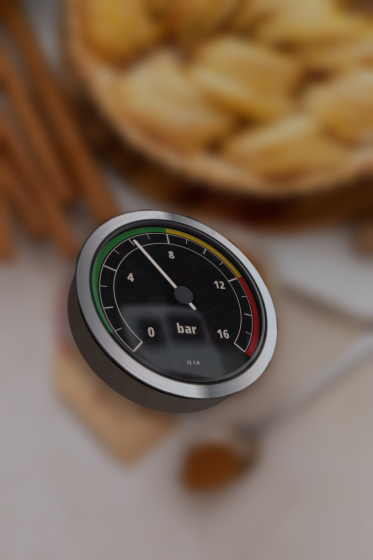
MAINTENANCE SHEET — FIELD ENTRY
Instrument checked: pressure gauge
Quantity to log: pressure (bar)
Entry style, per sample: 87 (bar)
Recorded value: 6 (bar)
